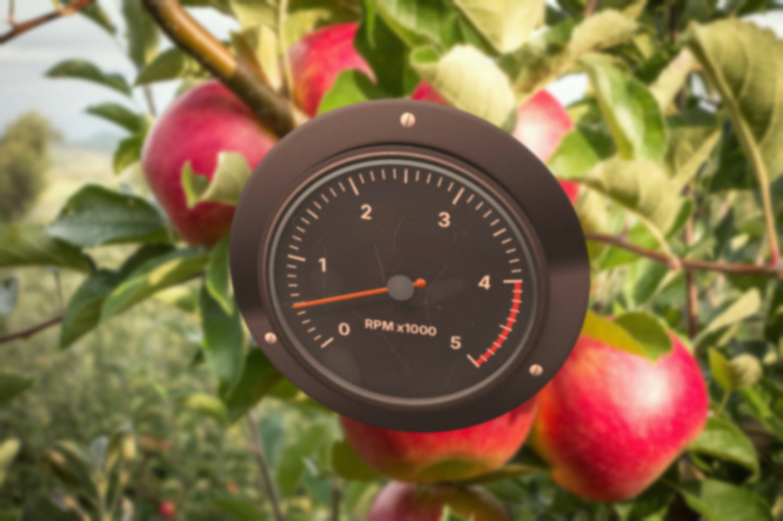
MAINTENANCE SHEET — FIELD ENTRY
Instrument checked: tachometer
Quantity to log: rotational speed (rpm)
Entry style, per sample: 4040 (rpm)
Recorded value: 500 (rpm)
